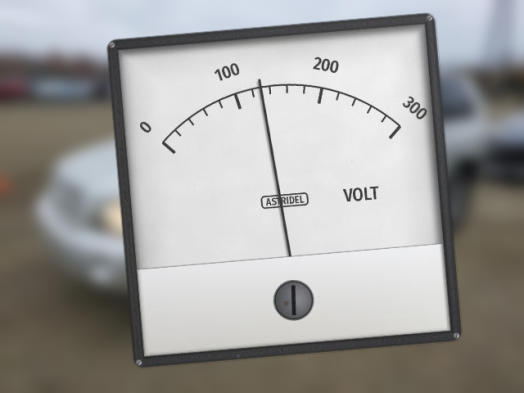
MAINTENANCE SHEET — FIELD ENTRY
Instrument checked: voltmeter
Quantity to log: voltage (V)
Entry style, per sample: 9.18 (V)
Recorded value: 130 (V)
